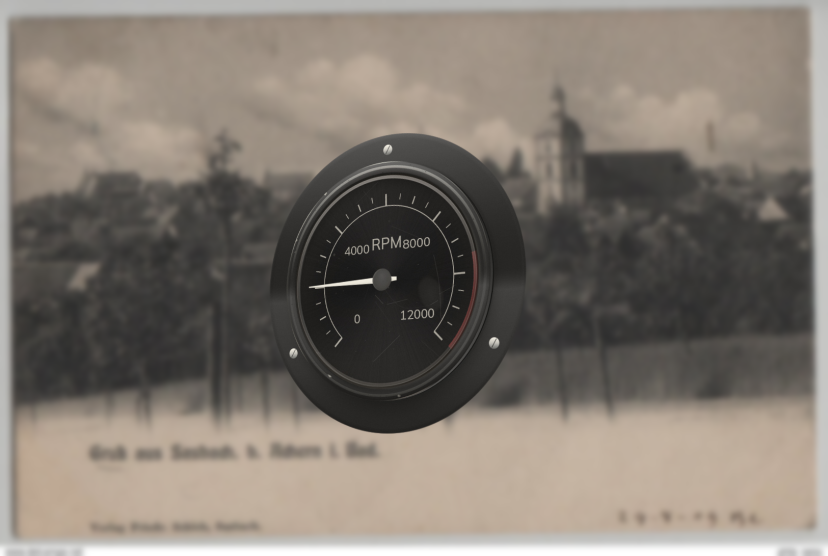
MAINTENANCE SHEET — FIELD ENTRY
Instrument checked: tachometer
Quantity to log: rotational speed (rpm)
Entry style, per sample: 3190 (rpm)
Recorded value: 2000 (rpm)
